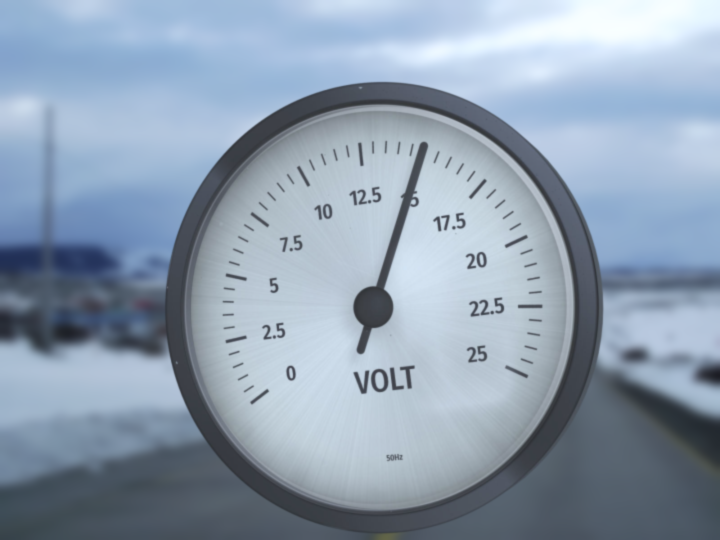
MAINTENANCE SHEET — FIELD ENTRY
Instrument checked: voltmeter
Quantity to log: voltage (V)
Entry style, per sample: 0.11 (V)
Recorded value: 15 (V)
